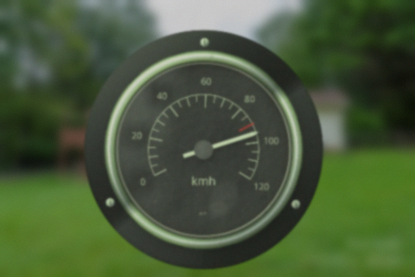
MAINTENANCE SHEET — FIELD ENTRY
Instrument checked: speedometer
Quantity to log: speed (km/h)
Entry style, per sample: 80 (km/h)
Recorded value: 95 (km/h)
